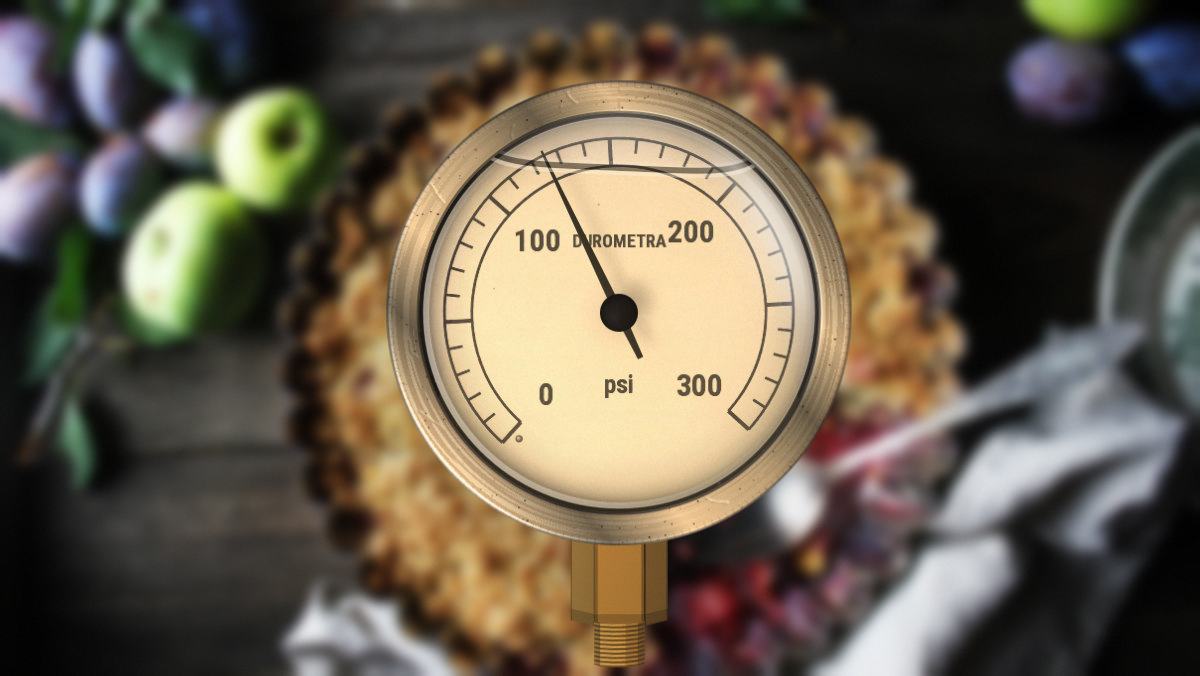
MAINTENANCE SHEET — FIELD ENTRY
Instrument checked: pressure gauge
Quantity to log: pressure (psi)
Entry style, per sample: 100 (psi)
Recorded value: 125 (psi)
